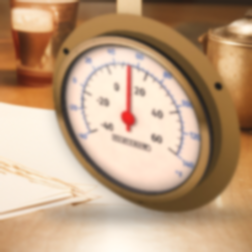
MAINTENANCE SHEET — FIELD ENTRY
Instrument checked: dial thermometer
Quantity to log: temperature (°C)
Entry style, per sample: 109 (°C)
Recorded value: 12 (°C)
